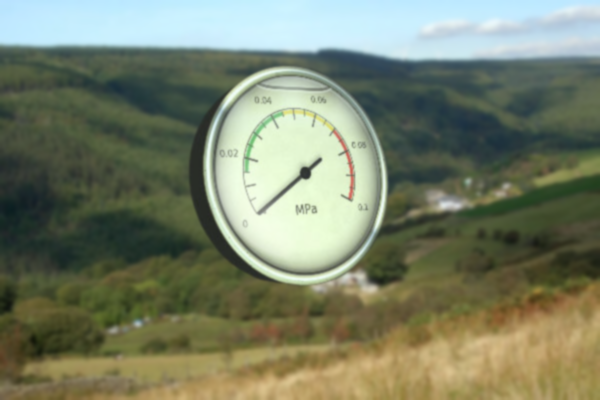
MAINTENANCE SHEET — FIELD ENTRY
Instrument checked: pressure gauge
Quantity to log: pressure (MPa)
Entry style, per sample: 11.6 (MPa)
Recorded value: 0 (MPa)
